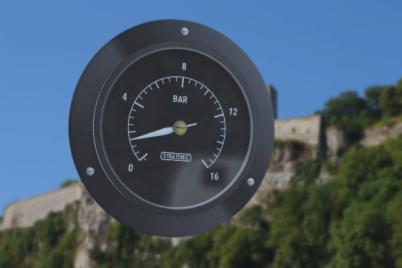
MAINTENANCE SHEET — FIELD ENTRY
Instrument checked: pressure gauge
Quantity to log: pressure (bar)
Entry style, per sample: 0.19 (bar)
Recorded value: 1.5 (bar)
